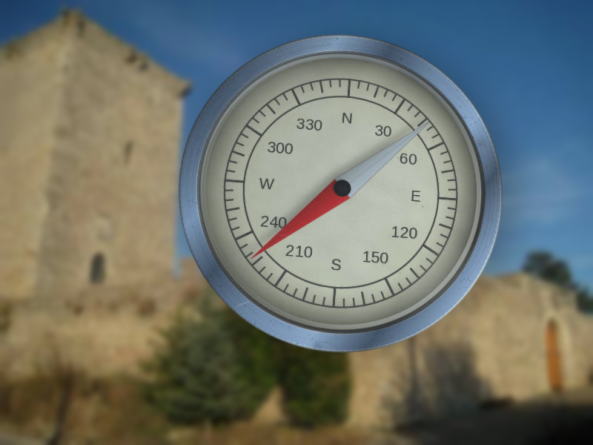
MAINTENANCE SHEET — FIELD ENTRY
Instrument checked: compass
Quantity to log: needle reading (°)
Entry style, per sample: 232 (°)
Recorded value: 227.5 (°)
